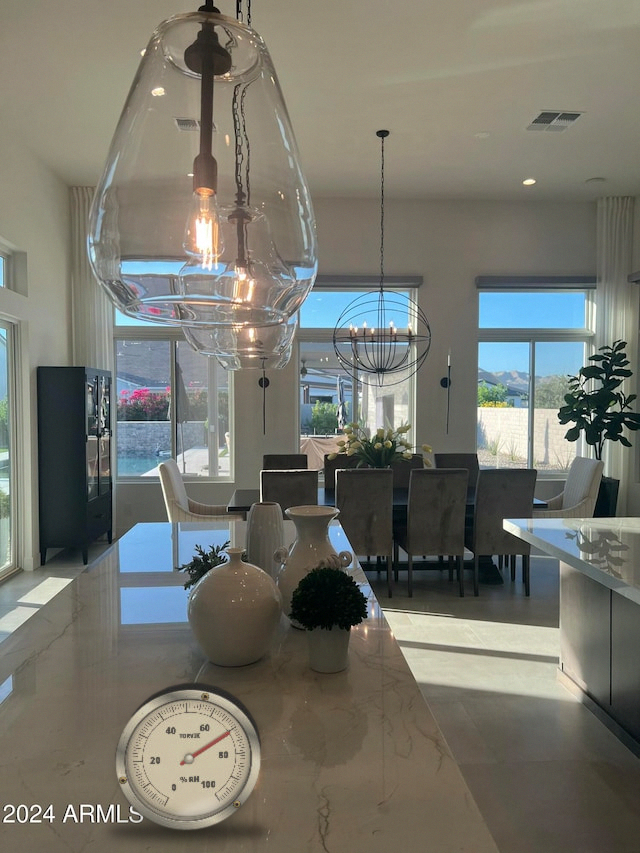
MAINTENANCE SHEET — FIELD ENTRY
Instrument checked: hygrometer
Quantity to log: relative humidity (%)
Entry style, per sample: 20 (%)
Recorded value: 70 (%)
